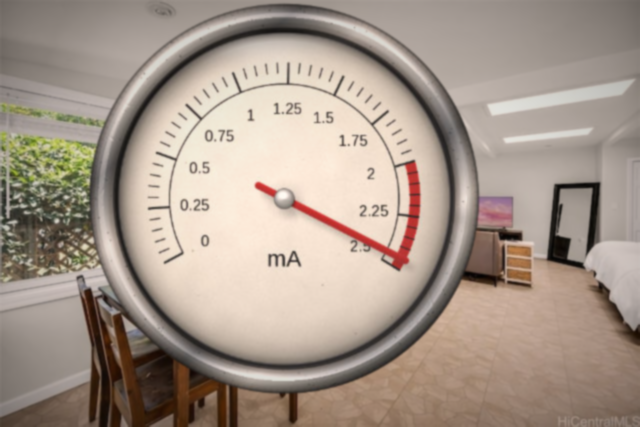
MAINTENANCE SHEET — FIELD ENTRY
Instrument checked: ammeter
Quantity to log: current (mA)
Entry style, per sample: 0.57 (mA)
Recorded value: 2.45 (mA)
